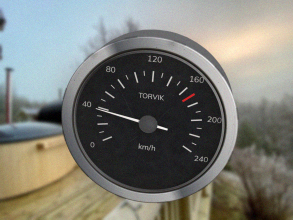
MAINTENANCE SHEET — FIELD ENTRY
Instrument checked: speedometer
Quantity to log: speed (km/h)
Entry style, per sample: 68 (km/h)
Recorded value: 40 (km/h)
